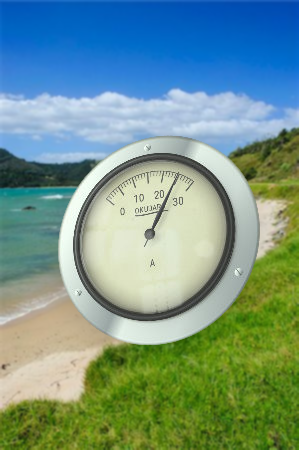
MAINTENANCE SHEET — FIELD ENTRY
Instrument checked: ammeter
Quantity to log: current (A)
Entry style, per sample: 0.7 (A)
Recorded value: 25 (A)
